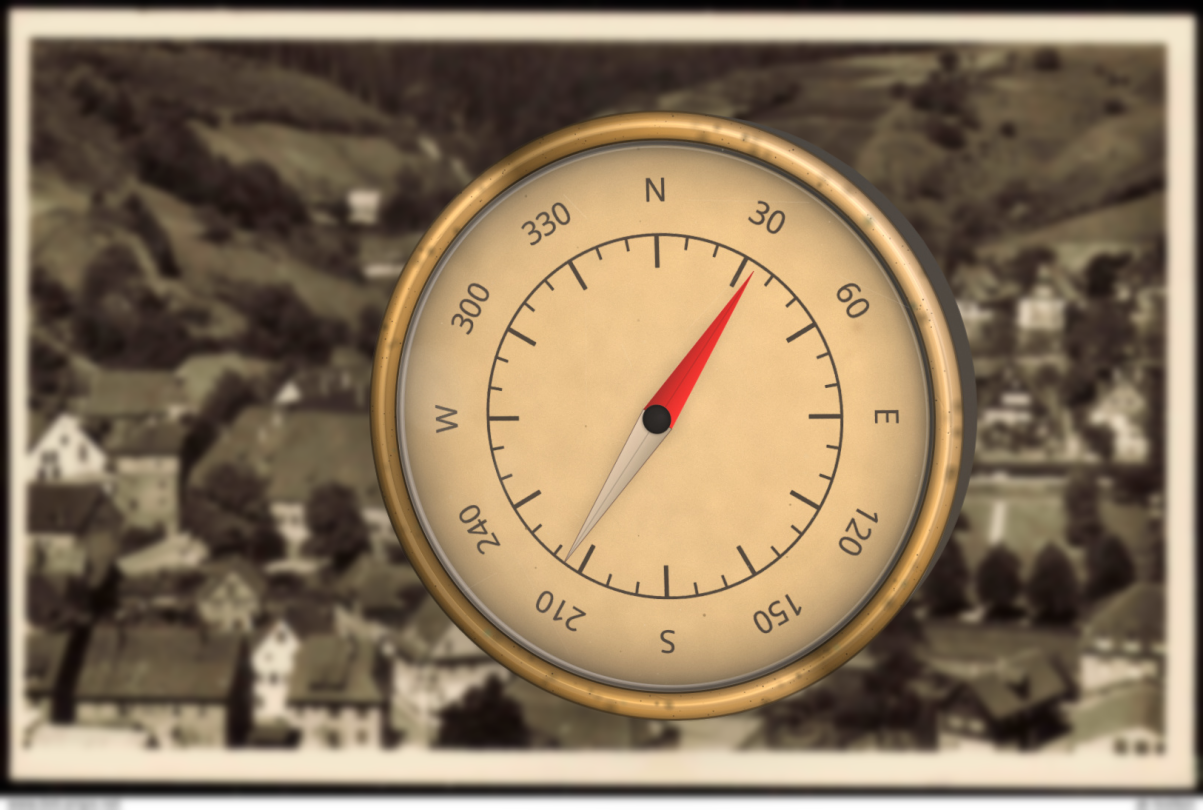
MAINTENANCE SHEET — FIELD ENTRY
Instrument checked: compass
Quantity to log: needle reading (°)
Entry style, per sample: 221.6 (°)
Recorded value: 35 (°)
